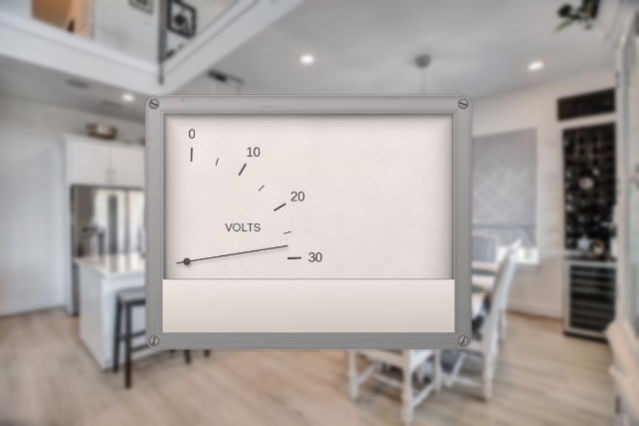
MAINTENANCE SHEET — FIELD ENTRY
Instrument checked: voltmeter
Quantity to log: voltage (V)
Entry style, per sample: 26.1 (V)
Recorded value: 27.5 (V)
